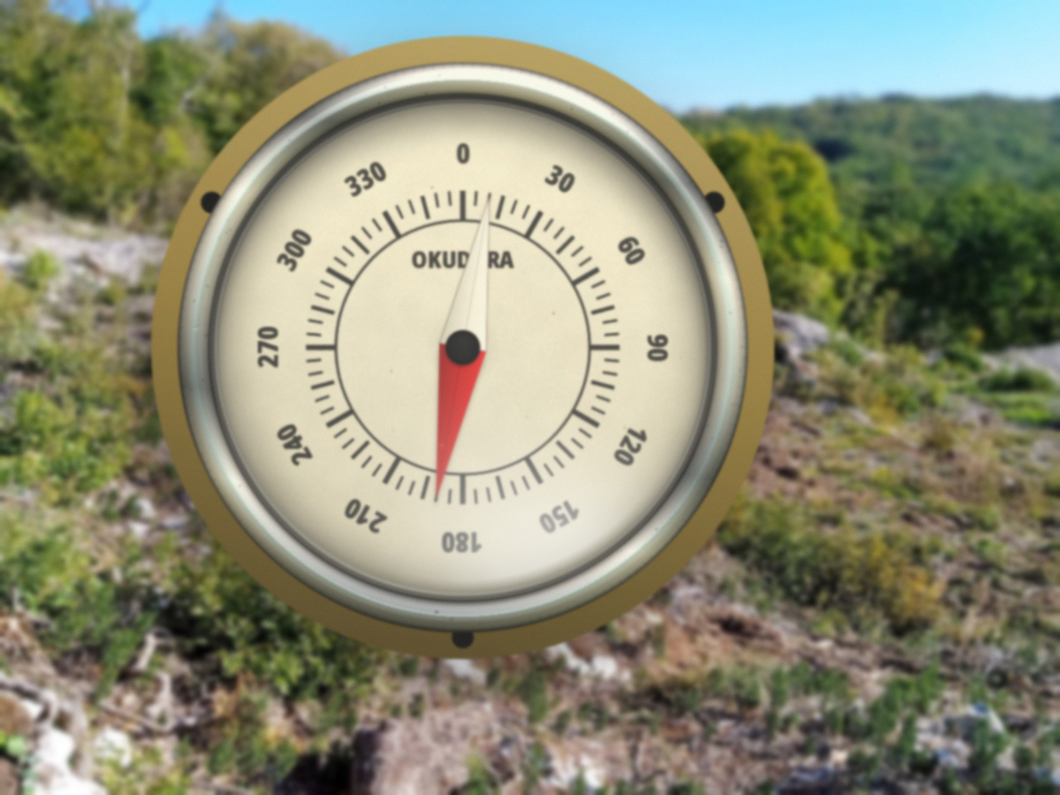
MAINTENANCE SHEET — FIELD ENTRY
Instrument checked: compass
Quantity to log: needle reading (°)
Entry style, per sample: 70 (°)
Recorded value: 190 (°)
